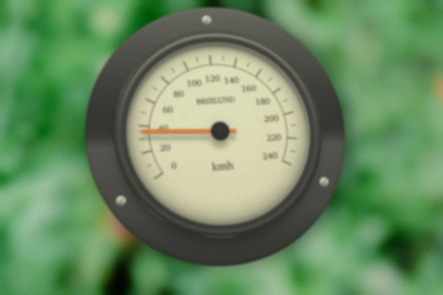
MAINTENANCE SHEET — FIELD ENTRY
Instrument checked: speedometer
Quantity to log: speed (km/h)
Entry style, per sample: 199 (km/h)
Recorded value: 35 (km/h)
